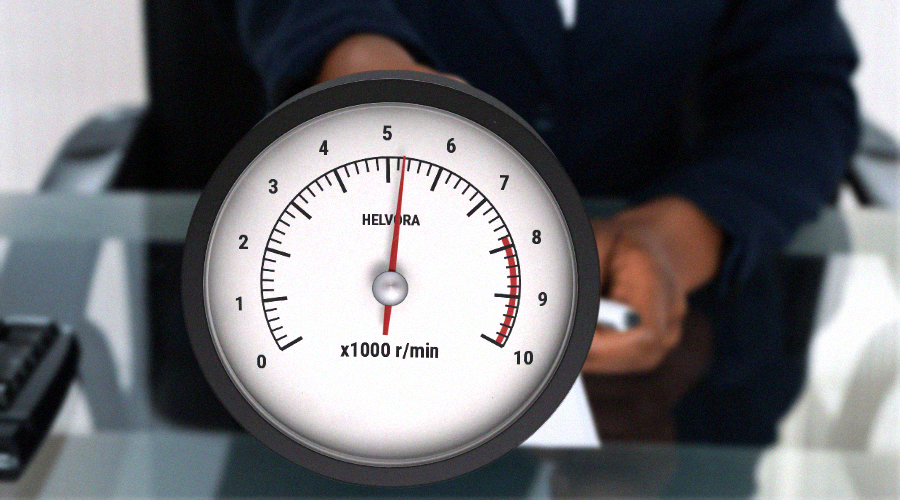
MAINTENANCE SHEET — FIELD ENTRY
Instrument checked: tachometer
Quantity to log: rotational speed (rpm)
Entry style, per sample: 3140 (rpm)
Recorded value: 5300 (rpm)
